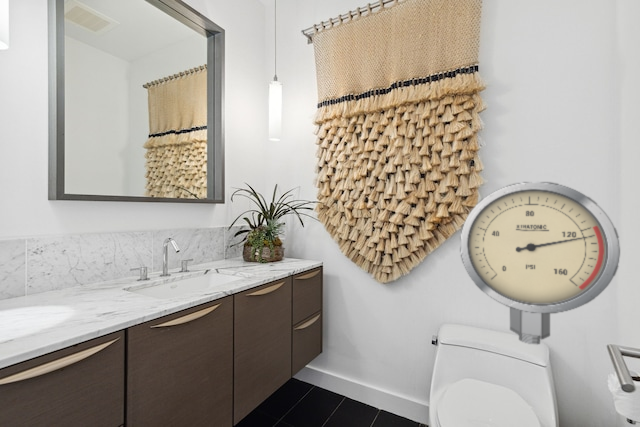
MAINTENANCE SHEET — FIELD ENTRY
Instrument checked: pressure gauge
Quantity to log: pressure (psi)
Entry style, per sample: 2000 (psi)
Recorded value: 125 (psi)
